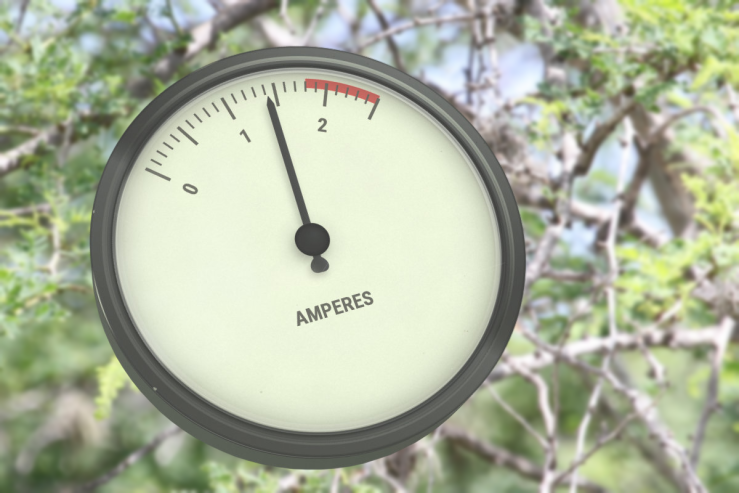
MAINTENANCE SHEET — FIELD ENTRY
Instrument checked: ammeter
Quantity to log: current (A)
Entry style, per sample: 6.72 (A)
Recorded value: 1.4 (A)
